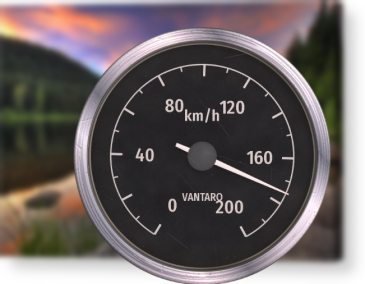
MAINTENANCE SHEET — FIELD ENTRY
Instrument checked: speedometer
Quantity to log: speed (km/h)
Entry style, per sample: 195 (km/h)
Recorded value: 175 (km/h)
